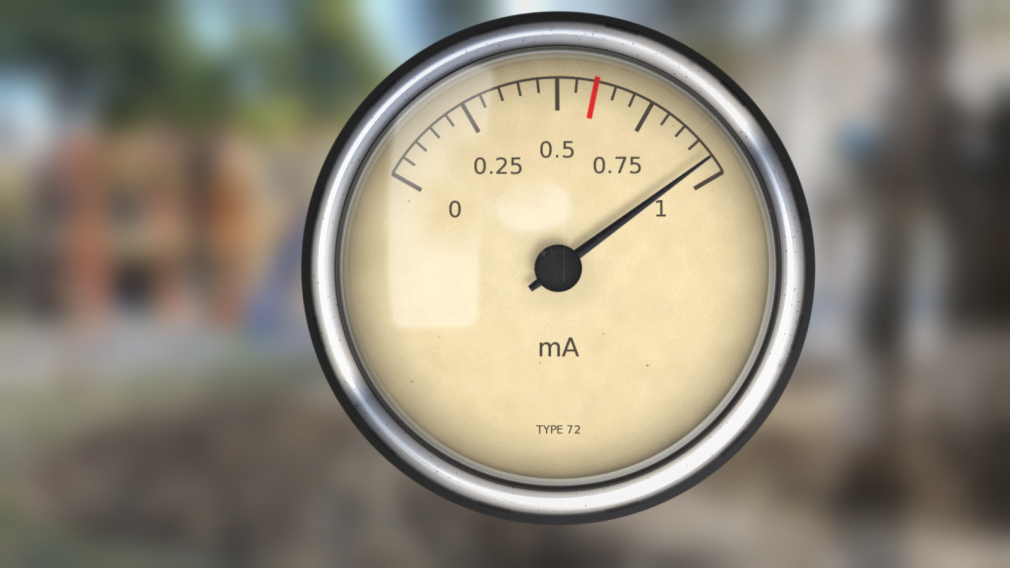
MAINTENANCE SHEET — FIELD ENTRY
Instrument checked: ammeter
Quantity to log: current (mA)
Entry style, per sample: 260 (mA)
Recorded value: 0.95 (mA)
